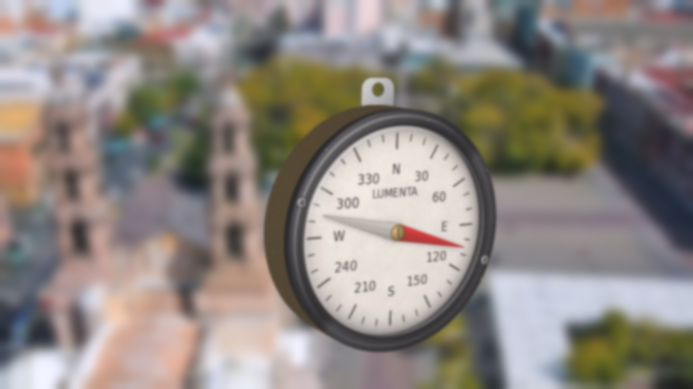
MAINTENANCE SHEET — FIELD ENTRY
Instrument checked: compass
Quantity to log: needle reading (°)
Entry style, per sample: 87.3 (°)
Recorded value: 105 (°)
